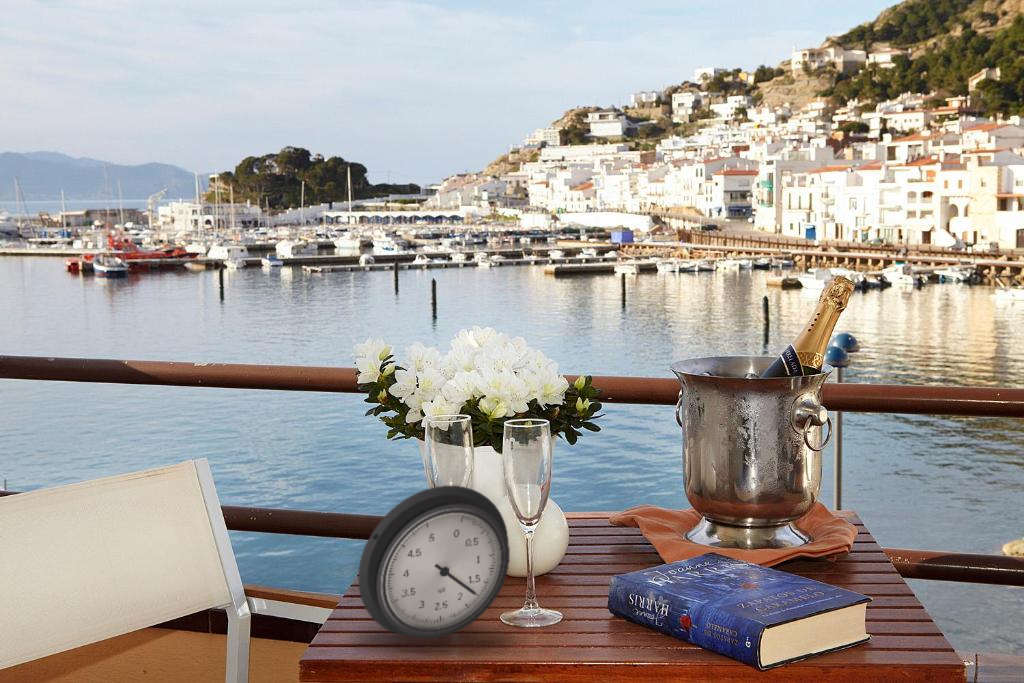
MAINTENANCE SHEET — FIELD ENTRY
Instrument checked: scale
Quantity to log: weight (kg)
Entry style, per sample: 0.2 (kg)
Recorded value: 1.75 (kg)
